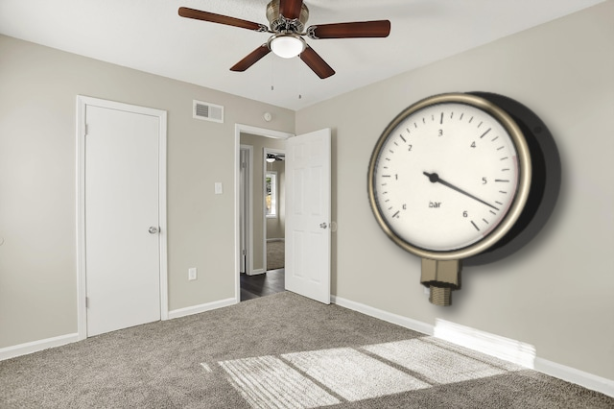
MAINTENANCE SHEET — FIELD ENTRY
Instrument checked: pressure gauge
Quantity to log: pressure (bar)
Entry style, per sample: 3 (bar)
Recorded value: 5.5 (bar)
